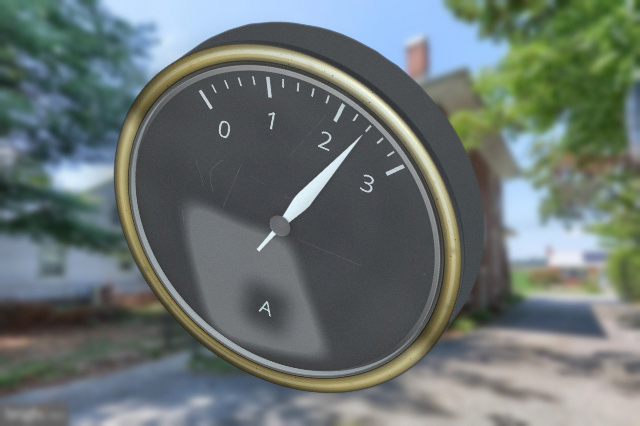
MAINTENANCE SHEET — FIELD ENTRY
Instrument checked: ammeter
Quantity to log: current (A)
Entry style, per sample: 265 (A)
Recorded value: 2.4 (A)
